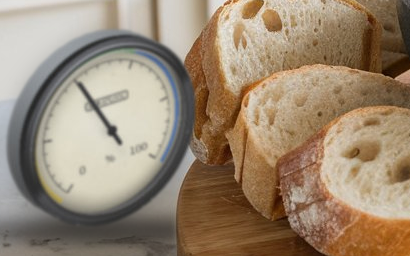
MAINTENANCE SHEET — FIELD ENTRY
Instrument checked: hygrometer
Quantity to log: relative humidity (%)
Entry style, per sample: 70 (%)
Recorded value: 40 (%)
